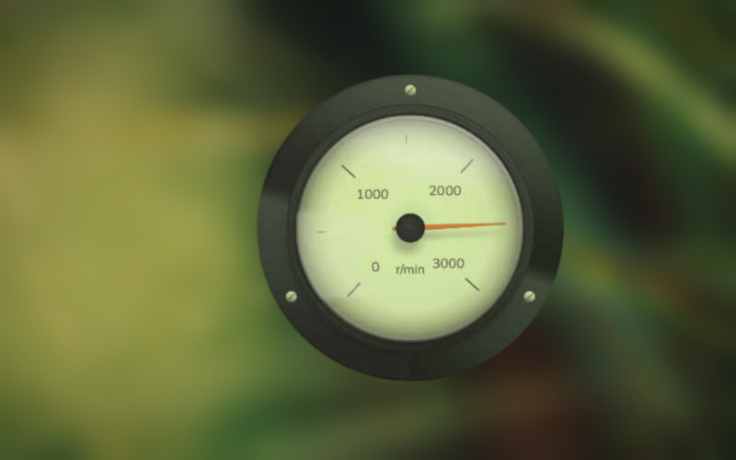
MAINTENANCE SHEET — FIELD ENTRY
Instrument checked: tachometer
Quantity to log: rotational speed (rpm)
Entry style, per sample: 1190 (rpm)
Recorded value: 2500 (rpm)
